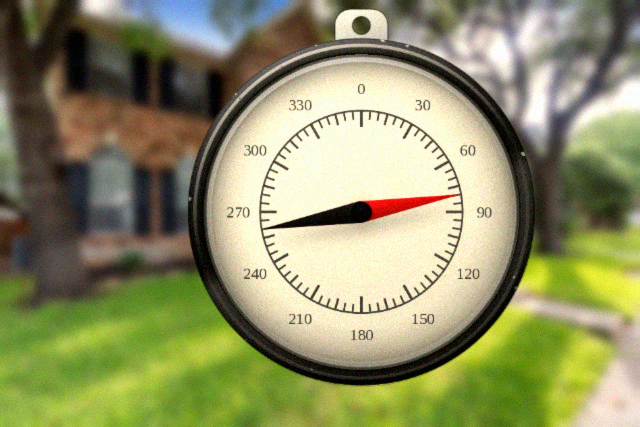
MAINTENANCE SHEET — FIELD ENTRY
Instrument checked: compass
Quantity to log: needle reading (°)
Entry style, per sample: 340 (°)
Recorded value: 80 (°)
